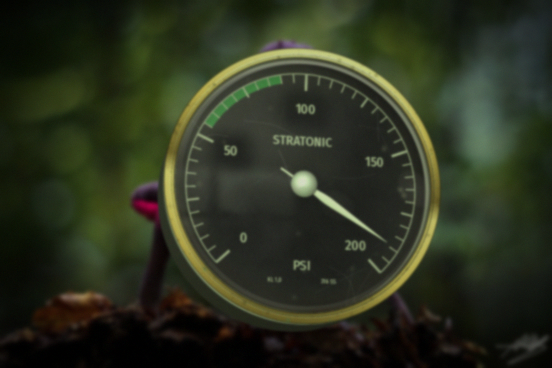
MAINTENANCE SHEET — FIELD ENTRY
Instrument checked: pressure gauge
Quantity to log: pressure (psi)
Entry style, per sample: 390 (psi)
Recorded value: 190 (psi)
